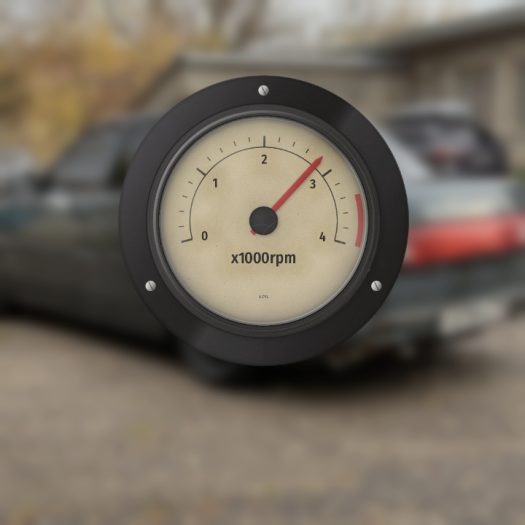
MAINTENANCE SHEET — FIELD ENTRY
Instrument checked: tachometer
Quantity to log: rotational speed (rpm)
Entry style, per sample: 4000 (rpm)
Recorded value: 2800 (rpm)
